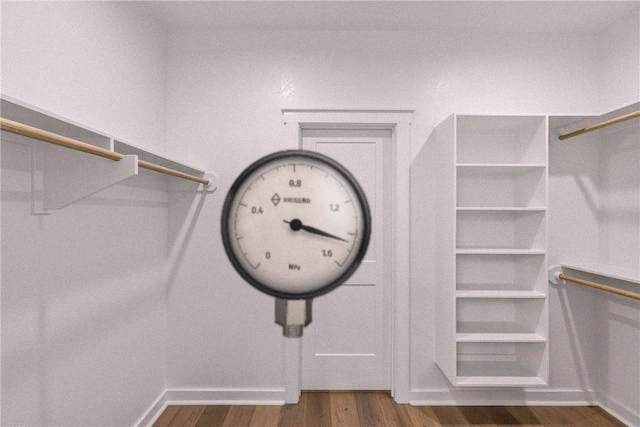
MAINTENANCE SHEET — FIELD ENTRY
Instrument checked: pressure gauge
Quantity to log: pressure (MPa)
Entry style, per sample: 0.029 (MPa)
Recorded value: 1.45 (MPa)
